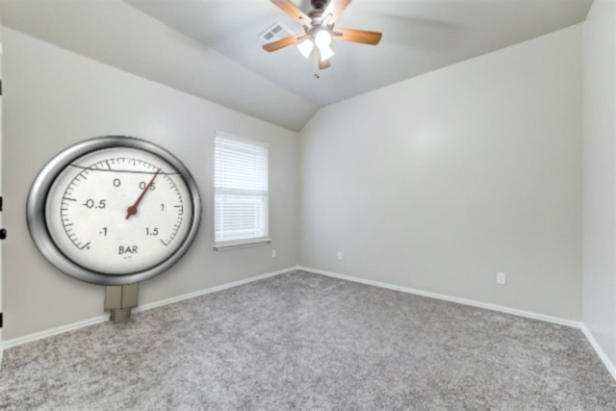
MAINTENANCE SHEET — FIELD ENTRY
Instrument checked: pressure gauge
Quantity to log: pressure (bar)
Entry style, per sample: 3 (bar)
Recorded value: 0.5 (bar)
